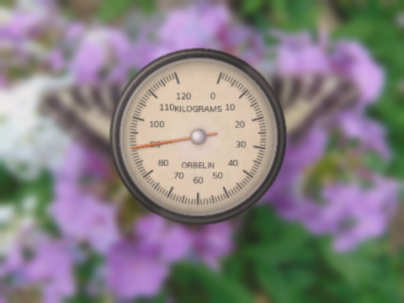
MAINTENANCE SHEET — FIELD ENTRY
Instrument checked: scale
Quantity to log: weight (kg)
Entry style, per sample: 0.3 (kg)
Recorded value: 90 (kg)
